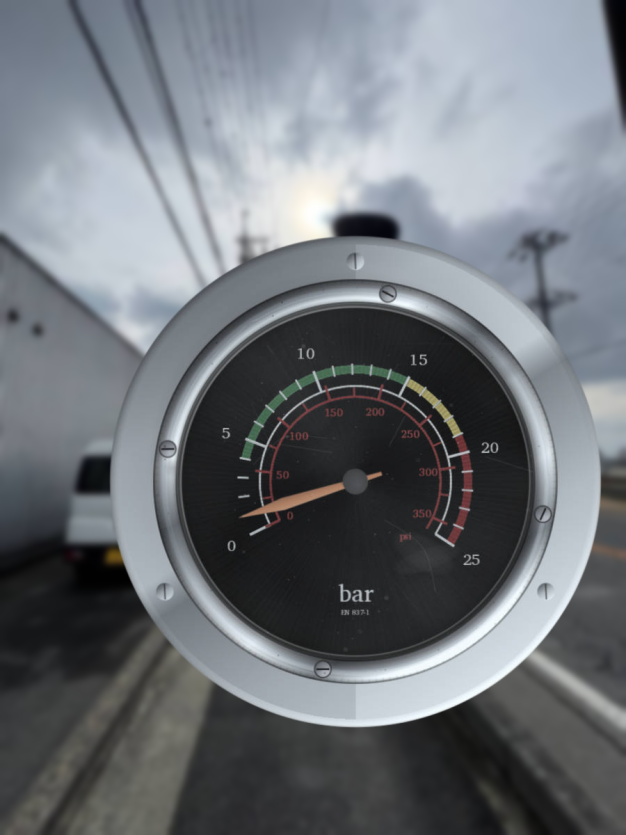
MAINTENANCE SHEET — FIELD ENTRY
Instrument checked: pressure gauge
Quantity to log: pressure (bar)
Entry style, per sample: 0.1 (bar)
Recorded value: 1 (bar)
